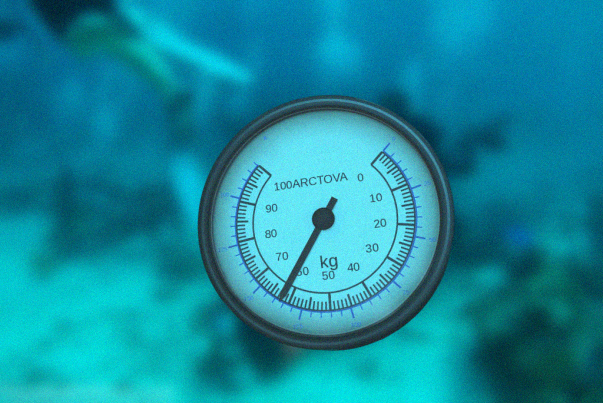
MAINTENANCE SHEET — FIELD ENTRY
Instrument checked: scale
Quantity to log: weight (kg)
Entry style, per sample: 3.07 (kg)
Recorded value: 62 (kg)
